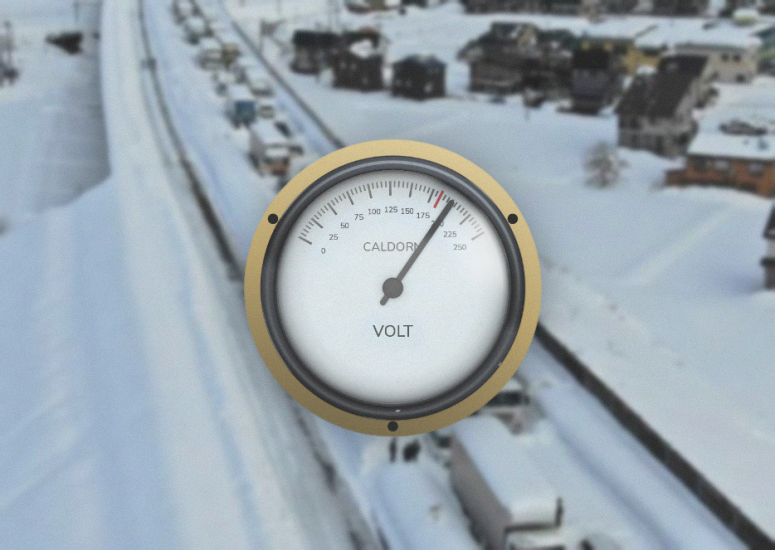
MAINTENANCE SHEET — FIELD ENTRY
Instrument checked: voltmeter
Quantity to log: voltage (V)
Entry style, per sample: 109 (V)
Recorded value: 200 (V)
